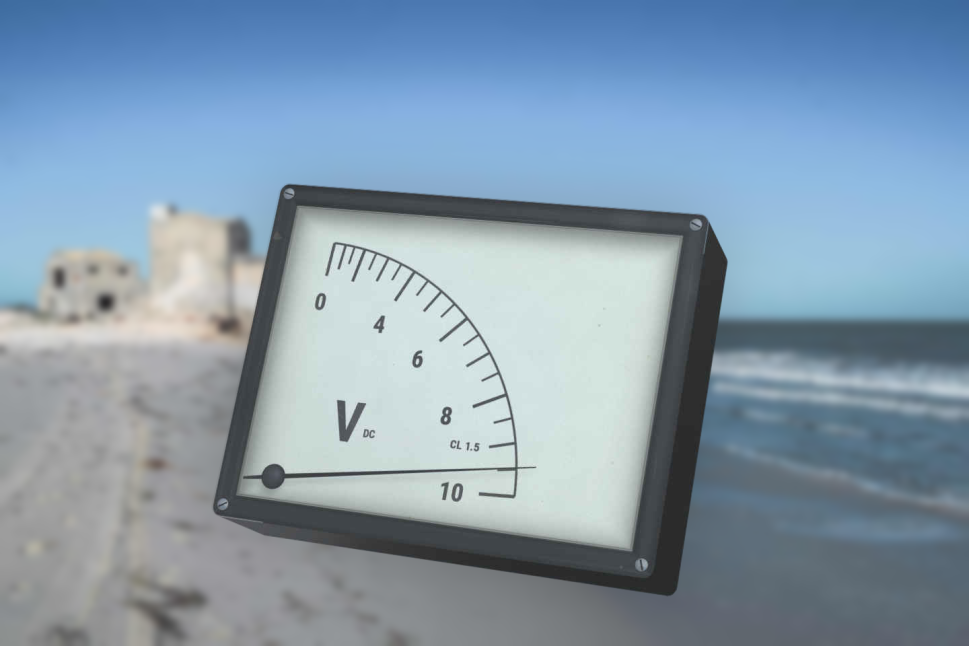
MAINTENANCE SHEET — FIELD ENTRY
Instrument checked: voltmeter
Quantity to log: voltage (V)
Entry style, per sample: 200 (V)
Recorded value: 9.5 (V)
